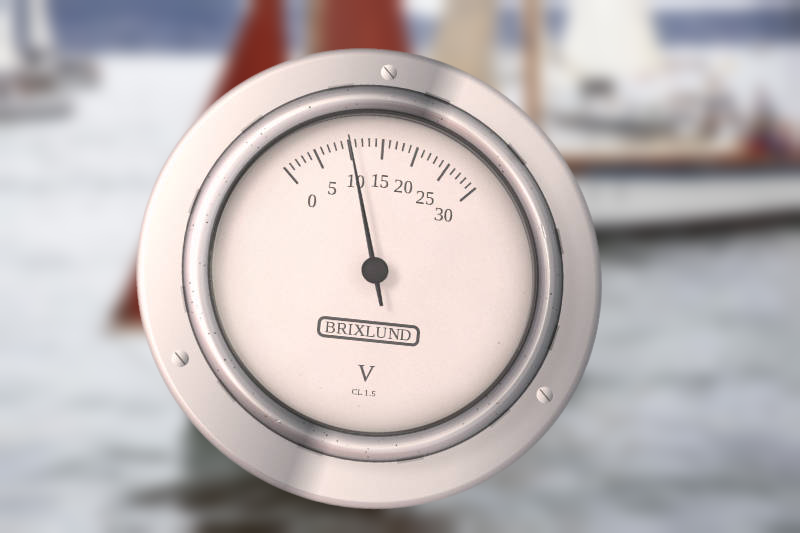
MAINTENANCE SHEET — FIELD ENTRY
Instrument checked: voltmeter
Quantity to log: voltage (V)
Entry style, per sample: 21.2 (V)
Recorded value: 10 (V)
